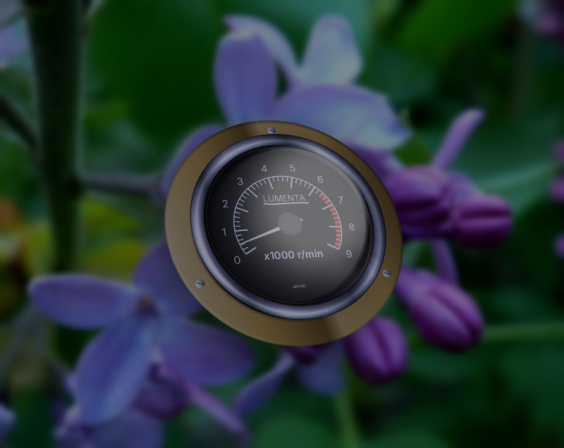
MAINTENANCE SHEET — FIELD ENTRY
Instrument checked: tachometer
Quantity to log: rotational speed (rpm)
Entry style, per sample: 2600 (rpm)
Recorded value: 400 (rpm)
